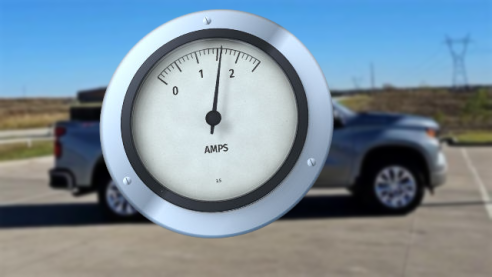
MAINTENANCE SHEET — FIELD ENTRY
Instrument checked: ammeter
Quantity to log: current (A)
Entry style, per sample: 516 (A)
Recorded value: 1.6 (A)
